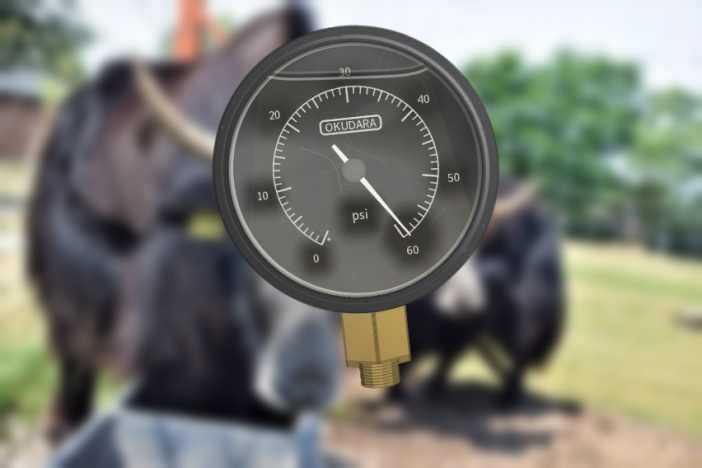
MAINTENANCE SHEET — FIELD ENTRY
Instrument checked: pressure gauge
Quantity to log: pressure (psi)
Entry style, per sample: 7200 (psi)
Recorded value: 59 (psi)
